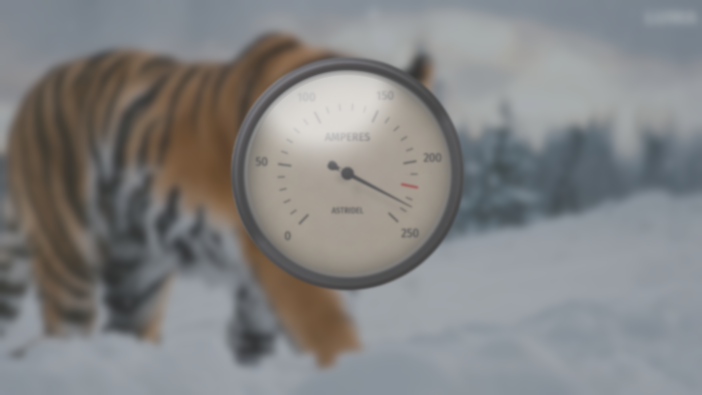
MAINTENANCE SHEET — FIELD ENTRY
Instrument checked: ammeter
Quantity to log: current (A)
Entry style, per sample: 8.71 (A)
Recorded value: 235 (A)
